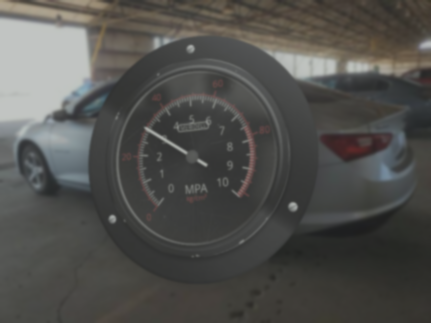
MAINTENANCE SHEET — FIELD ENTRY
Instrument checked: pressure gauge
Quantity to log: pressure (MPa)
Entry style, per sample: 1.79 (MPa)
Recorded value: 3 (MPa)
